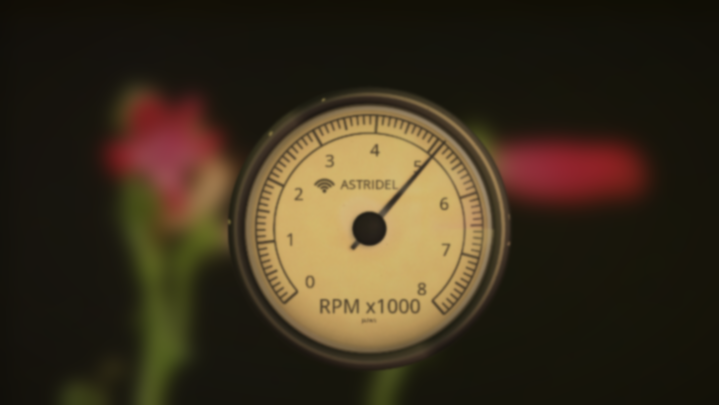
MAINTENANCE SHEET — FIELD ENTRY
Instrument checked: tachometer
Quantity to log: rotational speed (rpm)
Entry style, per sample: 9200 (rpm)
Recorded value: 5100 (rpm)
